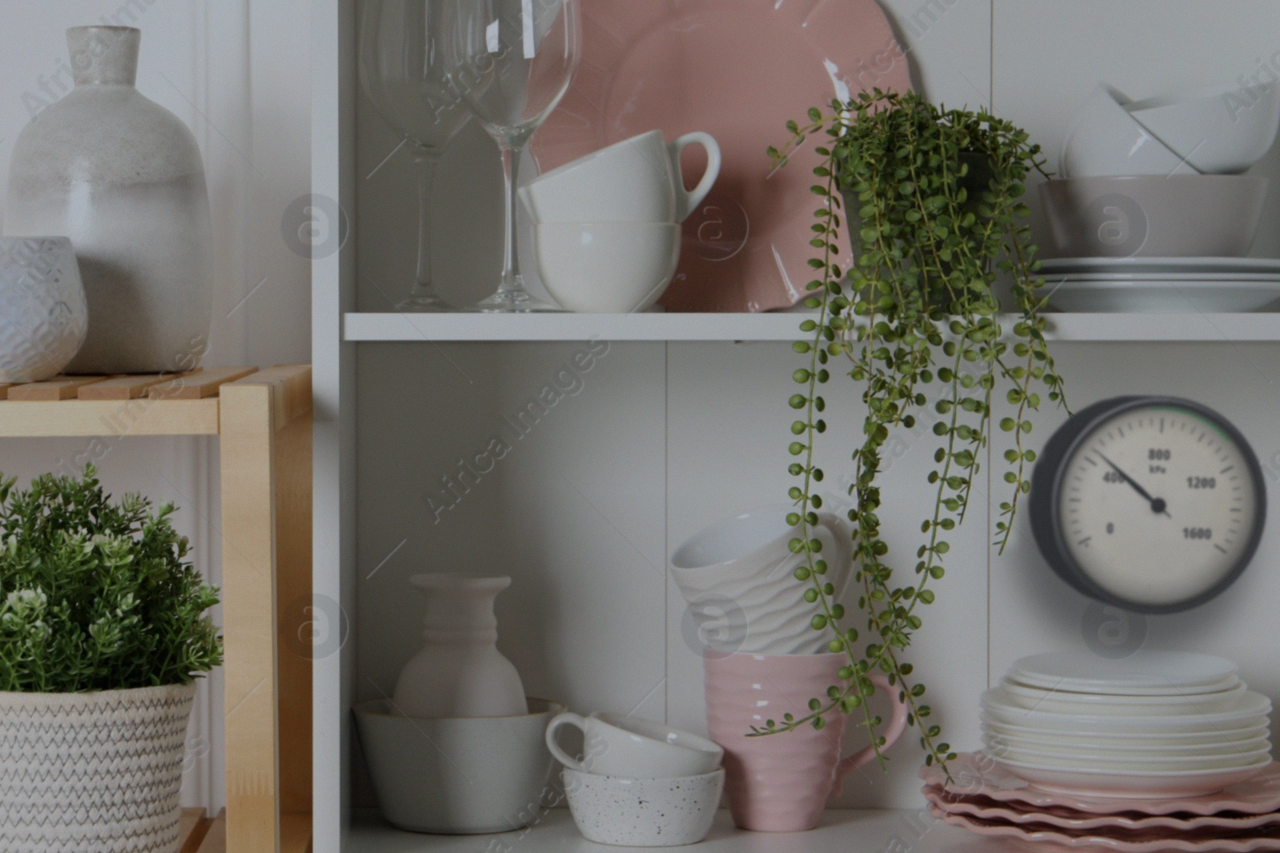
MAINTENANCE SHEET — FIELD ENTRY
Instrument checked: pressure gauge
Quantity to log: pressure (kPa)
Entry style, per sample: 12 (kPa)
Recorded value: 450 (kPa)
